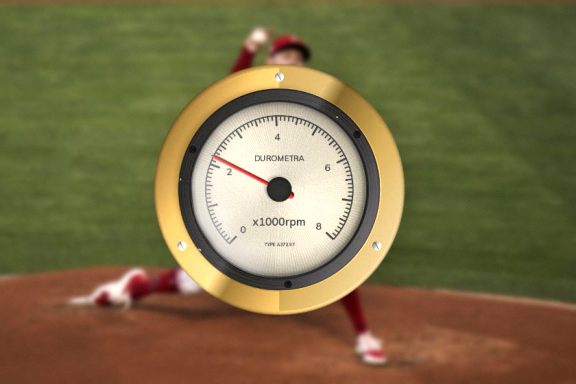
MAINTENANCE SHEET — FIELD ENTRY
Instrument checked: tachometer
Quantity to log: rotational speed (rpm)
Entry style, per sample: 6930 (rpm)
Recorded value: 2200 (rpm)
